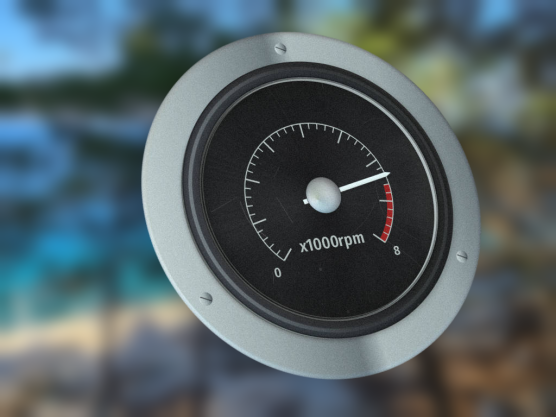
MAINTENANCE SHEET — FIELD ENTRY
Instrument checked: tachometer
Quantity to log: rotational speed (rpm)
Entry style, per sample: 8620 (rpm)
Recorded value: 6400 (rpm)
